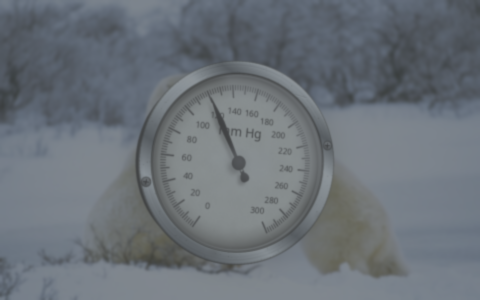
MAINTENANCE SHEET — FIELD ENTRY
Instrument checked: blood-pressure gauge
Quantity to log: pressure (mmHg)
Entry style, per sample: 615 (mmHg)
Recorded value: 120 (mmHg)
